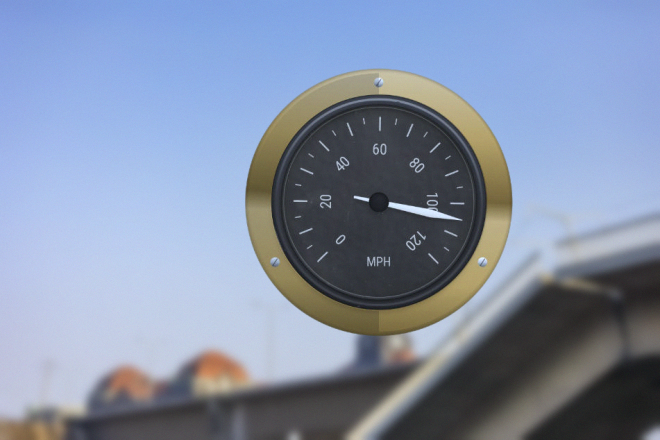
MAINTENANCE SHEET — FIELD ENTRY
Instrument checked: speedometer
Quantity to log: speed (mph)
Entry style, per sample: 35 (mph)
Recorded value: 105 (mph)
